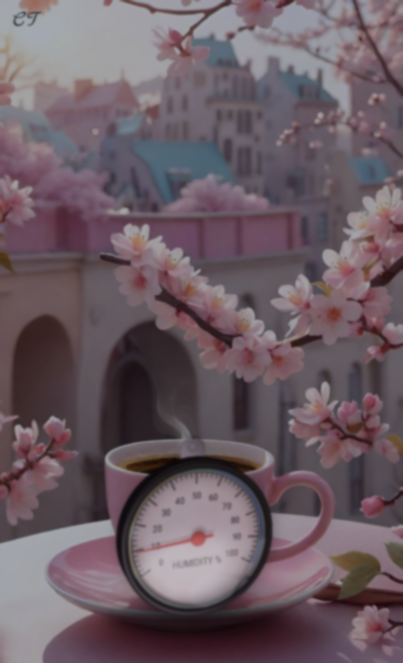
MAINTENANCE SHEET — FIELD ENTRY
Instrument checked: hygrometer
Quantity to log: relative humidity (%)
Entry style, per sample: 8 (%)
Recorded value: 10 (%)
